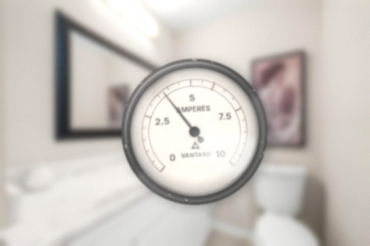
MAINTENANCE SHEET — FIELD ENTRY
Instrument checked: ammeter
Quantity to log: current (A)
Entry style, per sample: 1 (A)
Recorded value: 3.75 (A)
